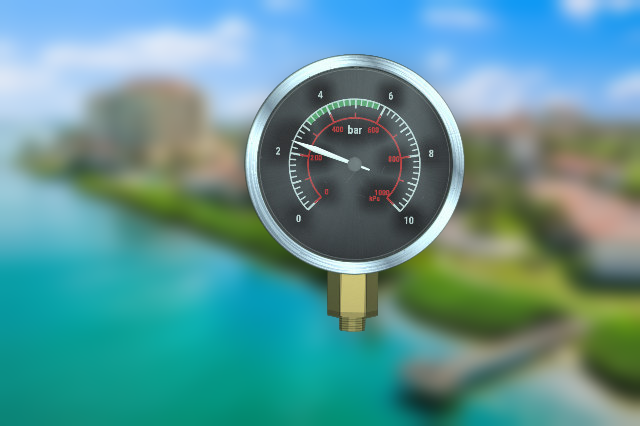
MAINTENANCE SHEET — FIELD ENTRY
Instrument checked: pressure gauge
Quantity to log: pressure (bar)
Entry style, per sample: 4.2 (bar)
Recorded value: 2.4 (bar)
